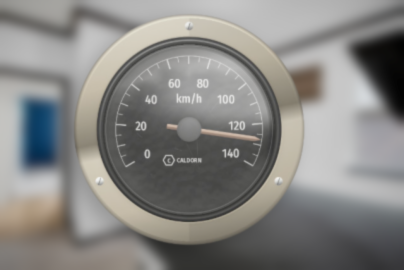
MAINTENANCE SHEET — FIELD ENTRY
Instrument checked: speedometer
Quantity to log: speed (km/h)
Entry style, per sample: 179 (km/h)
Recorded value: 127.5 (km/h)
